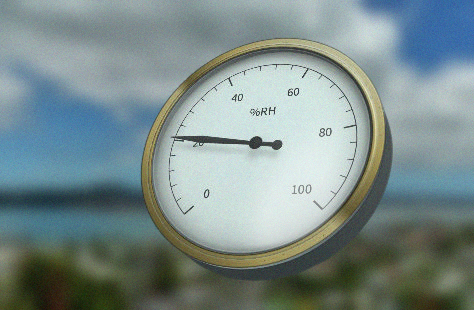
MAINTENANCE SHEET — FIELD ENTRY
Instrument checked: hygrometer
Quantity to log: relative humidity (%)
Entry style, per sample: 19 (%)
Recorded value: 20 (%)
